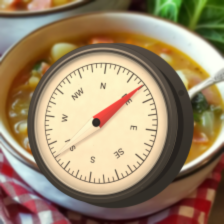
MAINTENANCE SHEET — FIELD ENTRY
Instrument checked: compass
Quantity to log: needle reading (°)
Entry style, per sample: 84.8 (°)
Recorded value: 45 (°)
